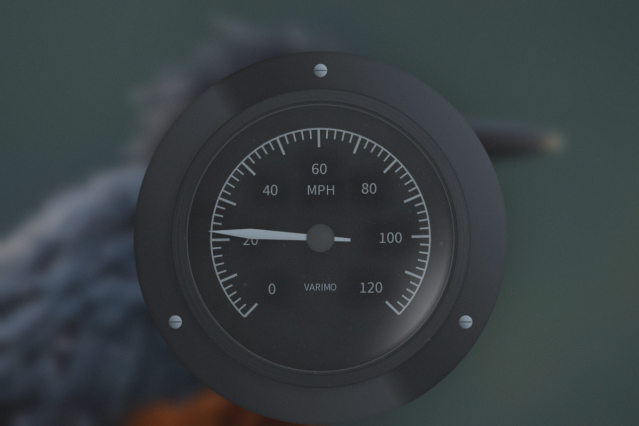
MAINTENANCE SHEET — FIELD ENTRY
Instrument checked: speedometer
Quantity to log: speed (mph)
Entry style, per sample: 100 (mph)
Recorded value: 22 (mph)
